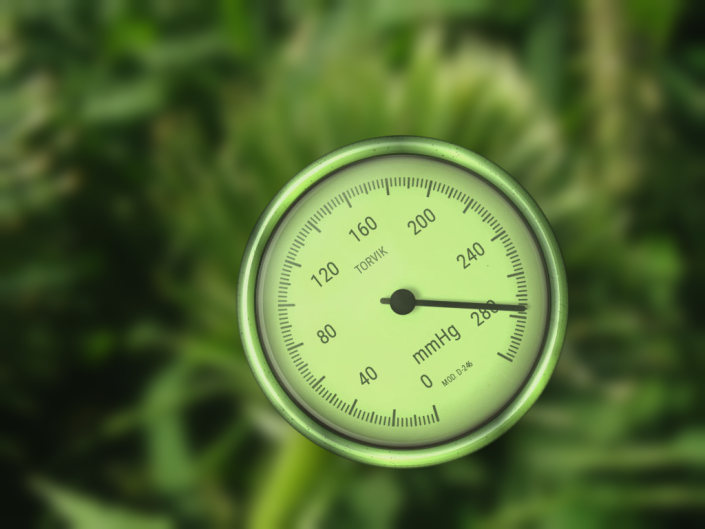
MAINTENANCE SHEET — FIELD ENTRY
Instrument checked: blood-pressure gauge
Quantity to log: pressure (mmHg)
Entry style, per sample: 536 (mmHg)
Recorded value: 276 (mmHg)
